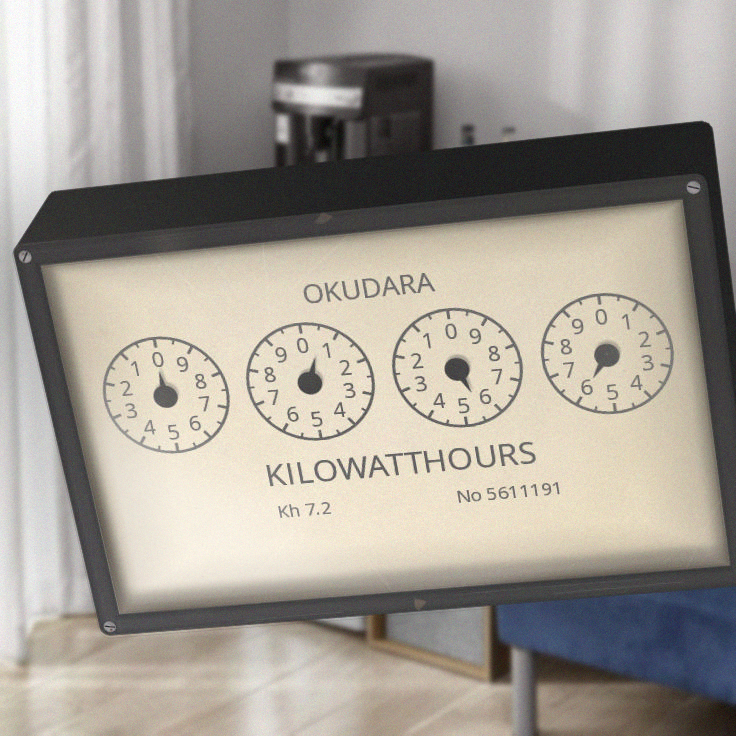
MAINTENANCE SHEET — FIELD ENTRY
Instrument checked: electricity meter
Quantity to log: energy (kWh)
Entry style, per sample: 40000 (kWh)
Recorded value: 56 (kWh)
